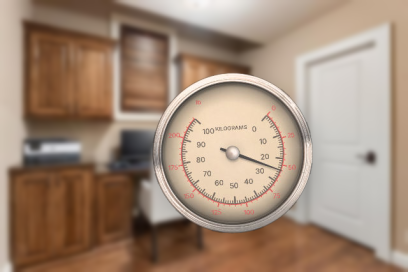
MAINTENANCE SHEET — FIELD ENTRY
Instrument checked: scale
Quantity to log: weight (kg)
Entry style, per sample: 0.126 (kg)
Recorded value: 25 (kg)
